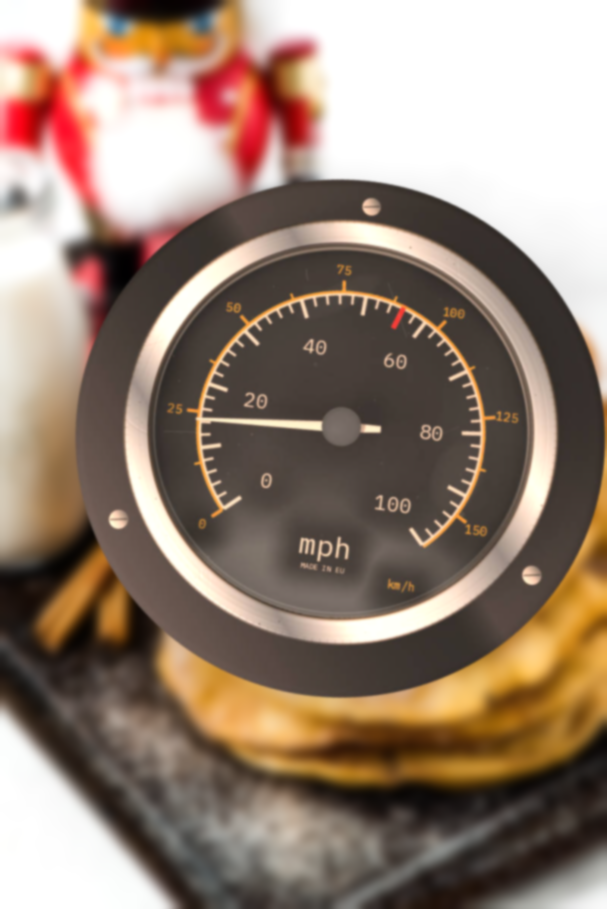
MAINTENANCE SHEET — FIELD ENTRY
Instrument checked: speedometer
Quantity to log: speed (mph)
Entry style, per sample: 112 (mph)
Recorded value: 14 (mph)
